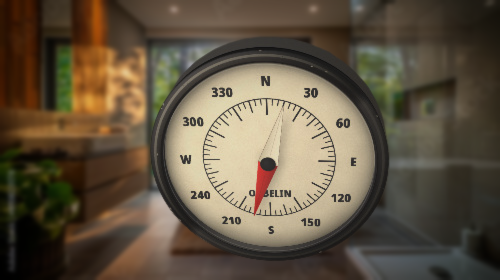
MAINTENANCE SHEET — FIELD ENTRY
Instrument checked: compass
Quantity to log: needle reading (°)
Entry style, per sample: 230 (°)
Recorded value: 195 (°)
